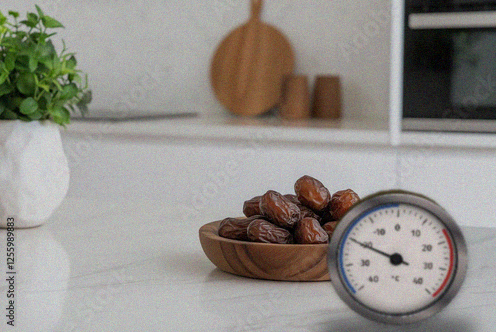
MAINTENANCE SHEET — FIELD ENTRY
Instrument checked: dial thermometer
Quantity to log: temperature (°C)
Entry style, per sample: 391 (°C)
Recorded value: -20 (°C)
